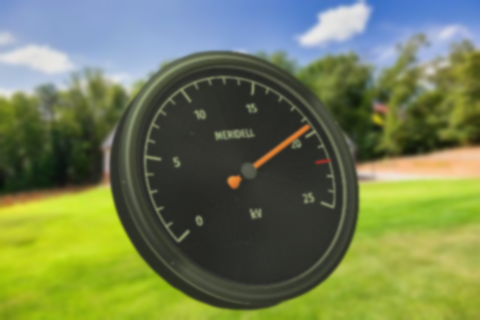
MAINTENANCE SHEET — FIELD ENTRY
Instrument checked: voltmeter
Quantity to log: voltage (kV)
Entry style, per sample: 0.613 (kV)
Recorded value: 19.5 (kV)
